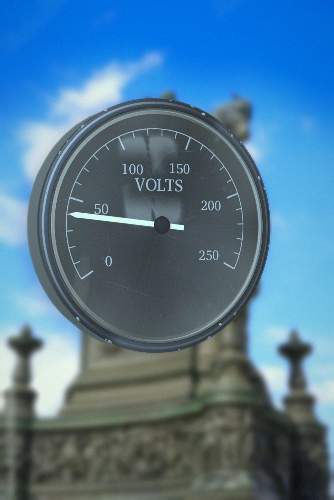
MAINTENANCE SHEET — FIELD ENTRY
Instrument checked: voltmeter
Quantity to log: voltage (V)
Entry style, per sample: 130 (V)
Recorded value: 40 (V)
